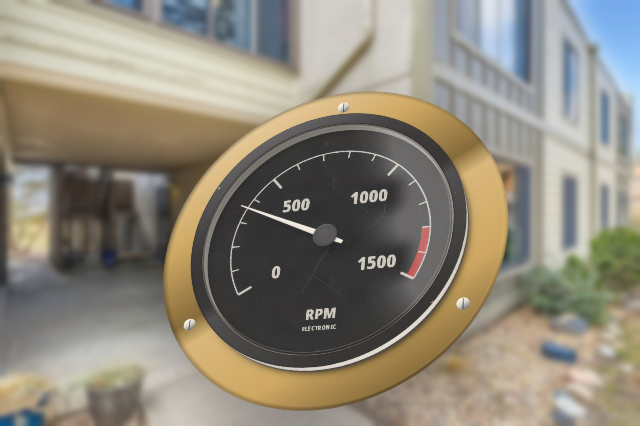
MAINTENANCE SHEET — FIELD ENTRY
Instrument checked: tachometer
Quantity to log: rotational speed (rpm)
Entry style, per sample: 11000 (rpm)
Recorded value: 350 (rpm)
